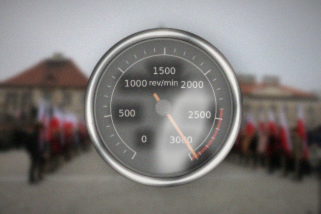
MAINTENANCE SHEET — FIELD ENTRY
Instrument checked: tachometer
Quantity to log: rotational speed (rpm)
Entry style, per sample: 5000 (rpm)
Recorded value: 2950 (rpm)
